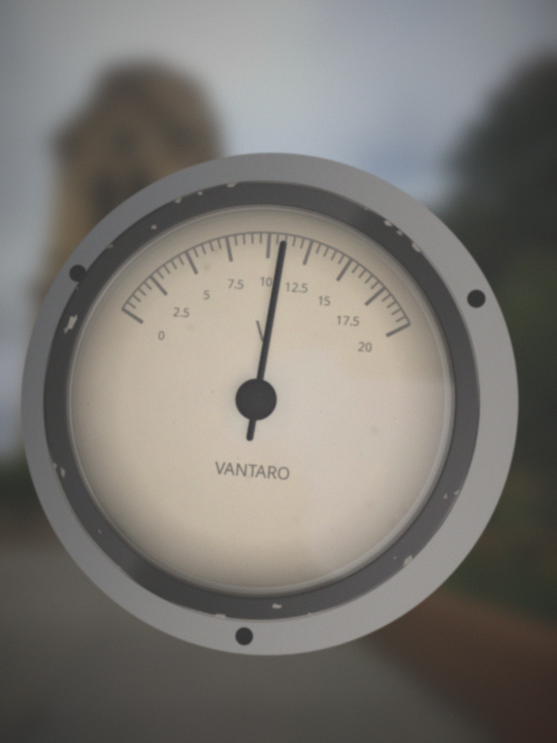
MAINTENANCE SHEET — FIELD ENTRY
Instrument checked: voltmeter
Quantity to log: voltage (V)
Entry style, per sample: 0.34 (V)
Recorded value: 11 (V)
